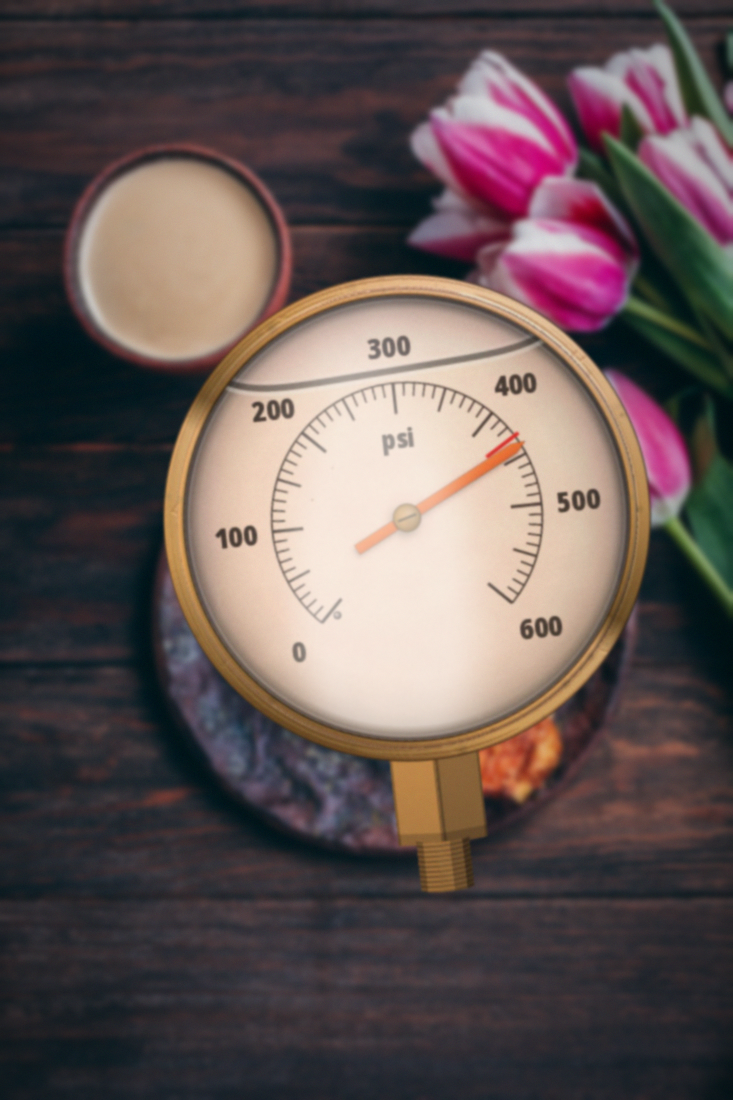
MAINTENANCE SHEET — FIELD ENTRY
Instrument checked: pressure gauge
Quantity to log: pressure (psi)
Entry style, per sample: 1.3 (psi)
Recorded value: 440 (psi)
